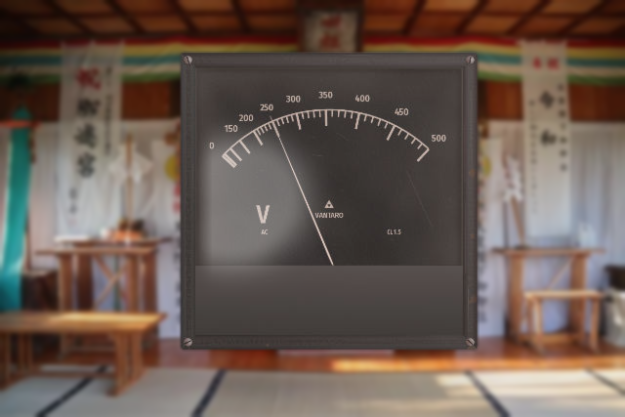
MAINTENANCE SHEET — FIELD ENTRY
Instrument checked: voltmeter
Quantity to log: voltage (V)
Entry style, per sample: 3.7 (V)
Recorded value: 250 (V)
